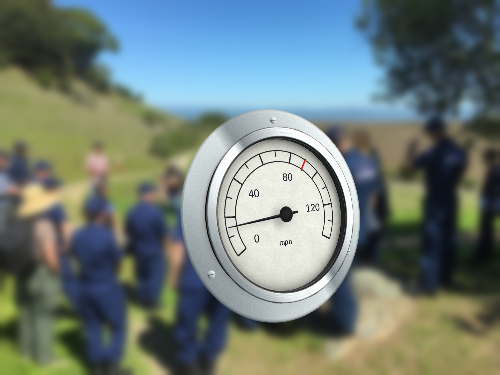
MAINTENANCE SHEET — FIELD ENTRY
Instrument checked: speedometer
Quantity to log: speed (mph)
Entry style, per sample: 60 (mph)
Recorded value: 15 (mph)
